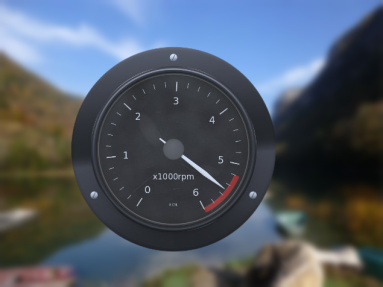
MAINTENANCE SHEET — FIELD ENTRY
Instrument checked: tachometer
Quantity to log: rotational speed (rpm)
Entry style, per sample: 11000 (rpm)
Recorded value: 5500 (rpm)
